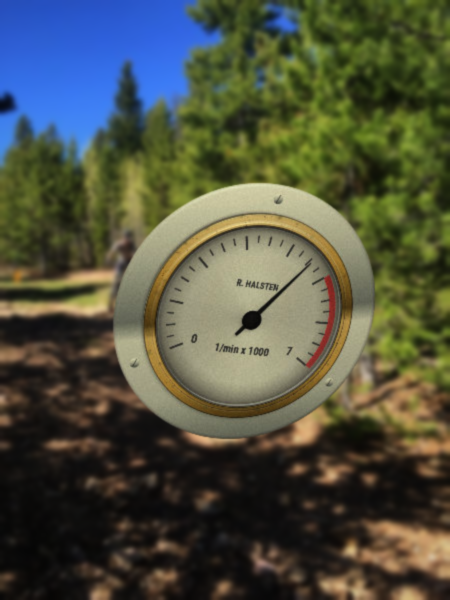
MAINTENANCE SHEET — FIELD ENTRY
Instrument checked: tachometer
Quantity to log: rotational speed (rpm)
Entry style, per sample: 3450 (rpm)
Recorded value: 4500 (rpm)
